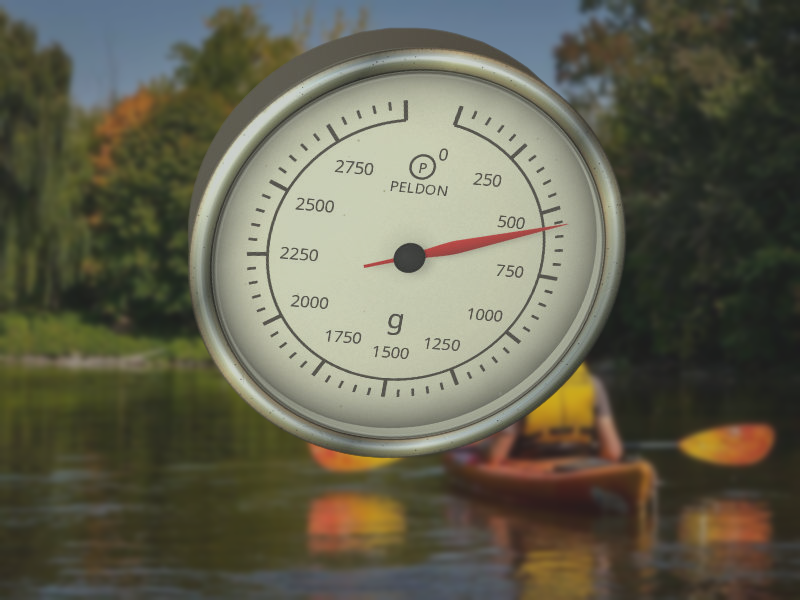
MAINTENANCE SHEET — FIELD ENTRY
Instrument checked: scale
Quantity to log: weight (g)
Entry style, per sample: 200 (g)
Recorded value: 550 (g)
